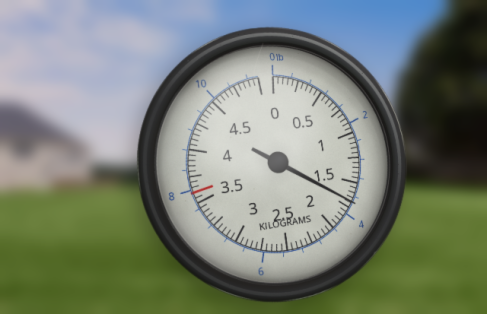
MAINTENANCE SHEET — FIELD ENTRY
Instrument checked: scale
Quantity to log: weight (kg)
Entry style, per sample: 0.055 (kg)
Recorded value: 1.7 (kg)
